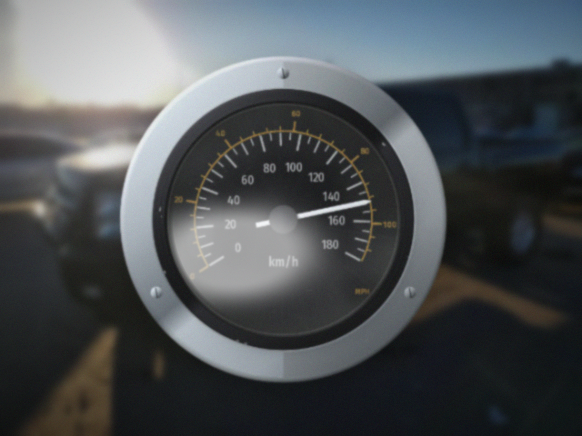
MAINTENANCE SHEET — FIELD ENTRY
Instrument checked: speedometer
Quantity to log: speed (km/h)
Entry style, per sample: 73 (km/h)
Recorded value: 150 (km/h)
